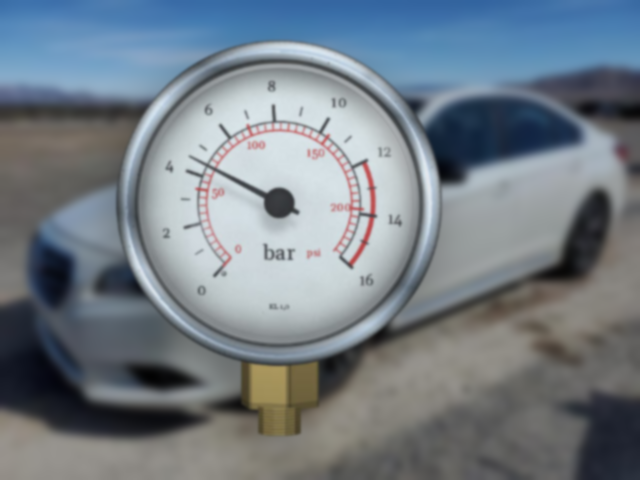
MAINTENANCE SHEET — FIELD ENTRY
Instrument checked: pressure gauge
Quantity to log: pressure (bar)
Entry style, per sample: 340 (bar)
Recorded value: 4.5 (bar)
